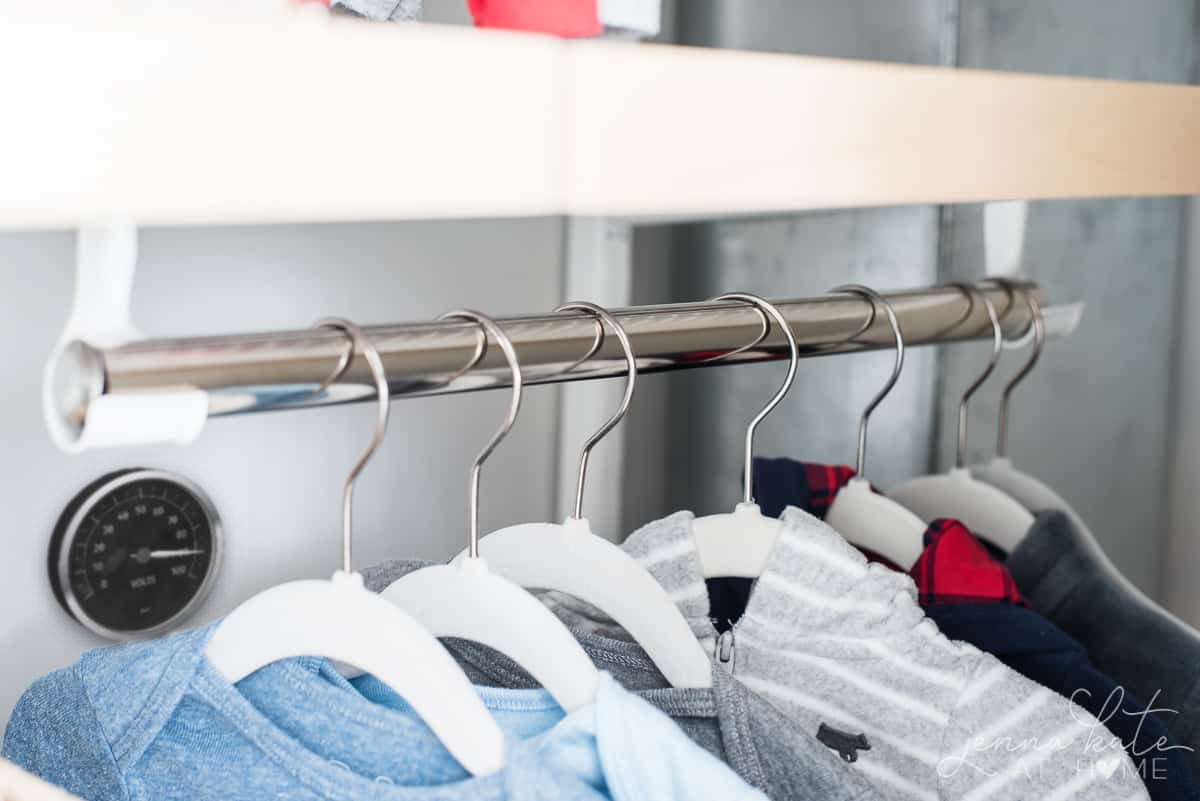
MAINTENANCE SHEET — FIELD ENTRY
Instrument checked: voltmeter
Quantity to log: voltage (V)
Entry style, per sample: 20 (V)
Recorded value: 90 (V)
